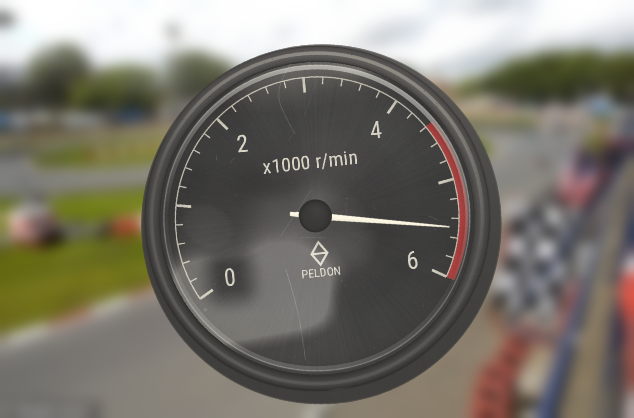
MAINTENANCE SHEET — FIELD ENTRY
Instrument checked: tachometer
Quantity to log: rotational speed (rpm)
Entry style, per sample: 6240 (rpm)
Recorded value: 5500 (rpm)
